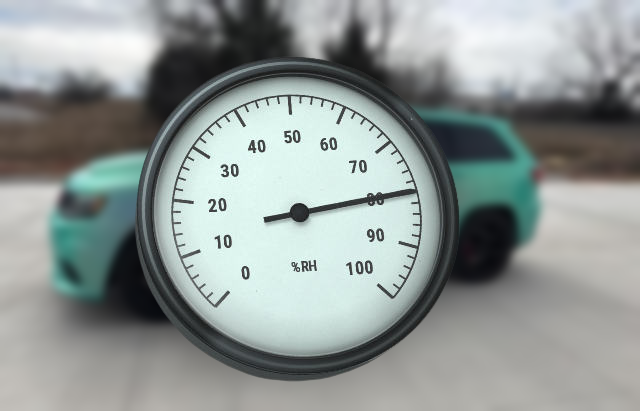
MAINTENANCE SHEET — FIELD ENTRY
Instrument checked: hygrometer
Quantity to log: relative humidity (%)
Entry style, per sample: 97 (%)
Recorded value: 80 (%)
